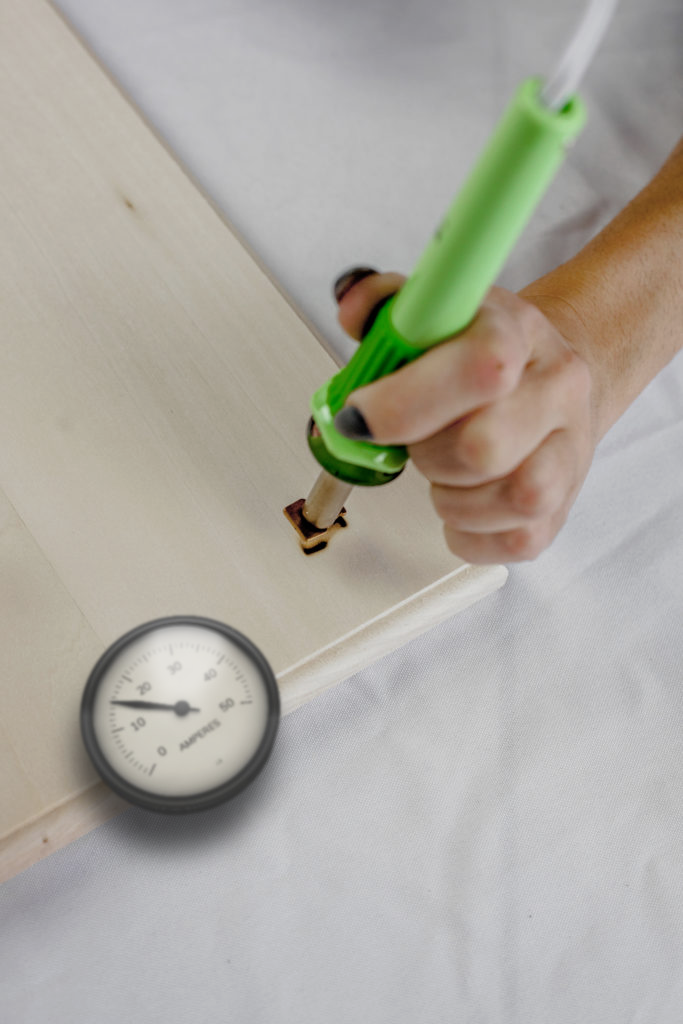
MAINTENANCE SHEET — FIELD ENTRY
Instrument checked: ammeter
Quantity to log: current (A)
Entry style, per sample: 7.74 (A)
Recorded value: 15 (A)
